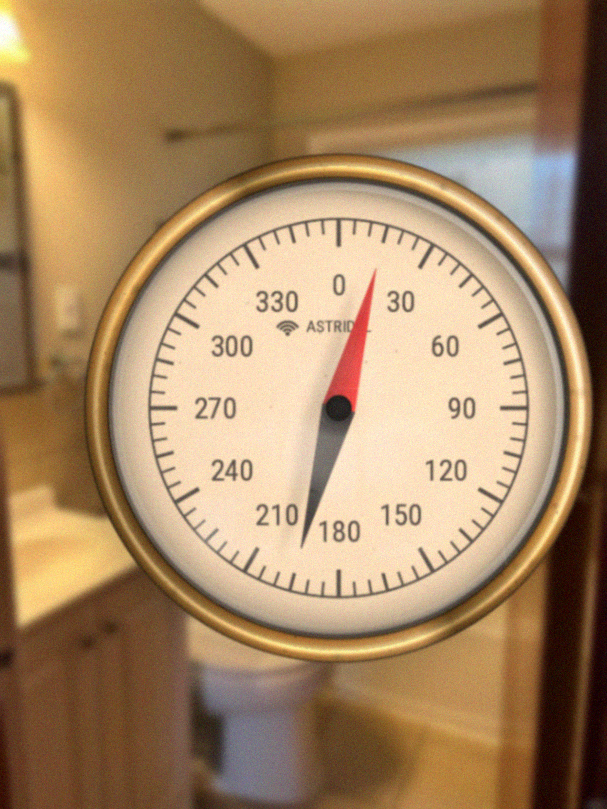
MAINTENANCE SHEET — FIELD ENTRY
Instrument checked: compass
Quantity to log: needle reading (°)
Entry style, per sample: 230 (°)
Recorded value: 15 (°)
